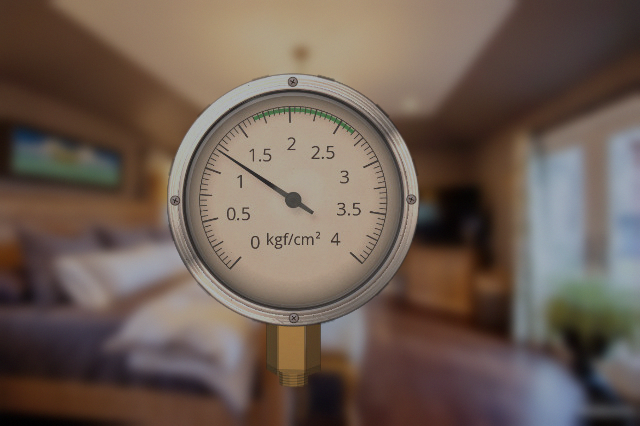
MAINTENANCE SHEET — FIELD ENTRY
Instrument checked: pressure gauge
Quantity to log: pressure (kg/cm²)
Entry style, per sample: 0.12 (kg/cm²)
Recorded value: 1.2 (kg/cm²)
